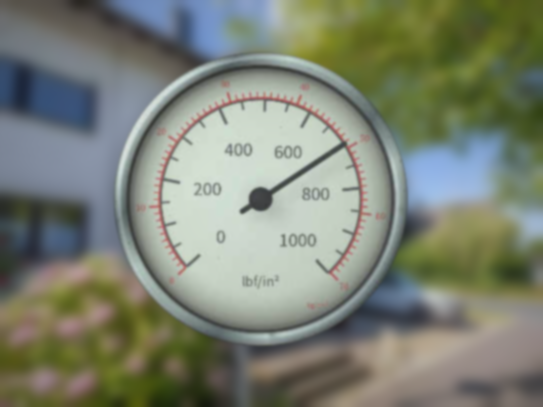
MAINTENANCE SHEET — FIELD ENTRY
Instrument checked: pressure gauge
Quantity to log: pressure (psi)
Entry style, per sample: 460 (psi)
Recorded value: 700 (psi)
